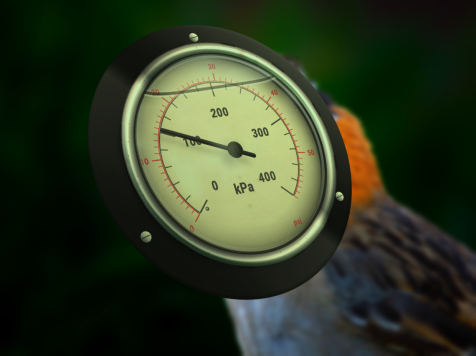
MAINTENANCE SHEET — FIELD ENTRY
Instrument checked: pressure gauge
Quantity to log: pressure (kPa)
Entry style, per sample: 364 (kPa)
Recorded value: 100 (kPa)
